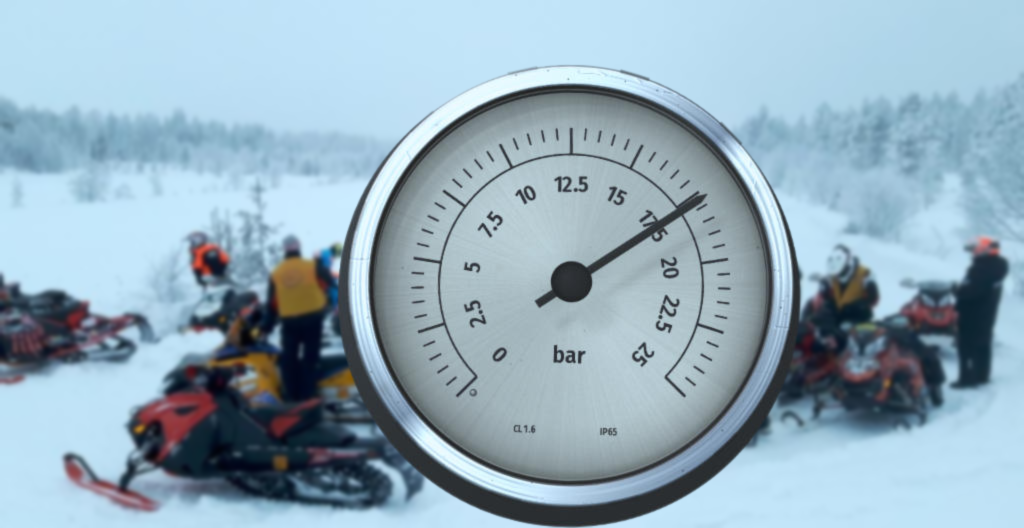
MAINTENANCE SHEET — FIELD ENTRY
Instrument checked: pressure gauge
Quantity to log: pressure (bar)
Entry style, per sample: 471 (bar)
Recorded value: 17.75 (bar)
